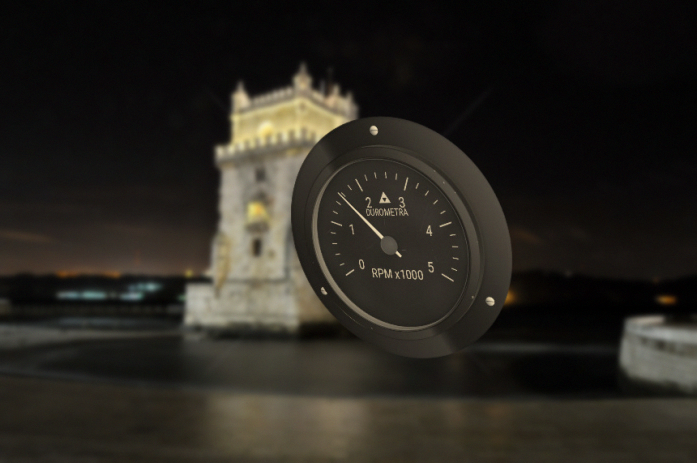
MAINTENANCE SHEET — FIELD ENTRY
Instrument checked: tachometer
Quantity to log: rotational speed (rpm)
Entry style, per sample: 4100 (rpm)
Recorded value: 1600 (rpm)
